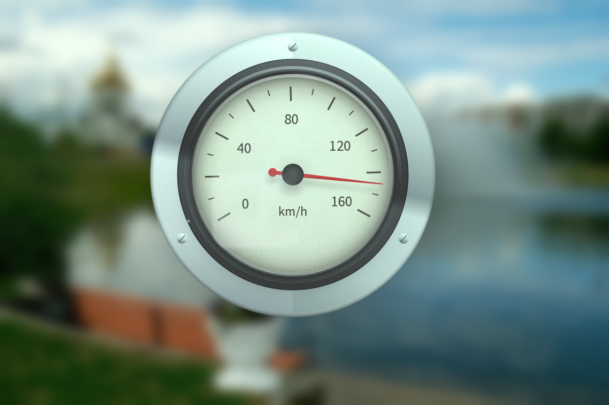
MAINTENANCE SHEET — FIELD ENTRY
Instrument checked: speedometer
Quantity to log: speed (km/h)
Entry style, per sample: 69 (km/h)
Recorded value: 145 (km/h)
